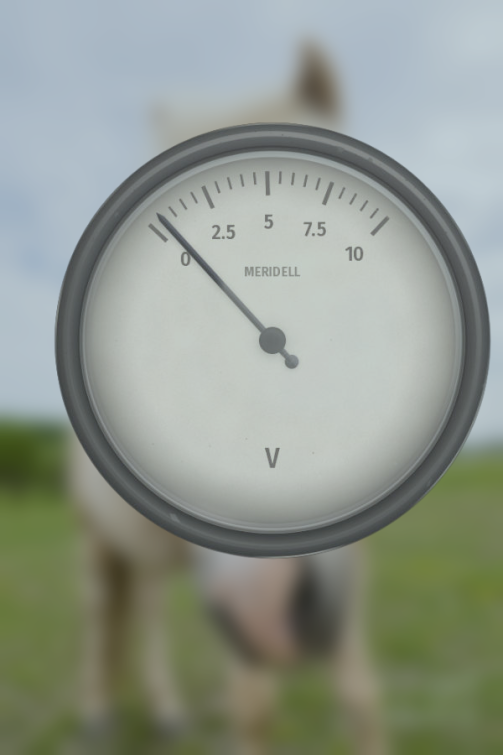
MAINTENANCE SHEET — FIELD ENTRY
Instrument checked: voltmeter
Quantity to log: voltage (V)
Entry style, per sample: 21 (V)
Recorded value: 0.5 (V)
